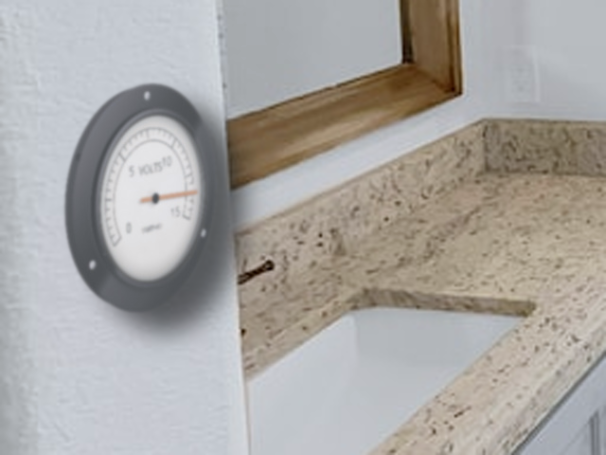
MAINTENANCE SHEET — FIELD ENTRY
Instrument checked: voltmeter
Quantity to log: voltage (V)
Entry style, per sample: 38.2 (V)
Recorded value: 13.5 (V)
